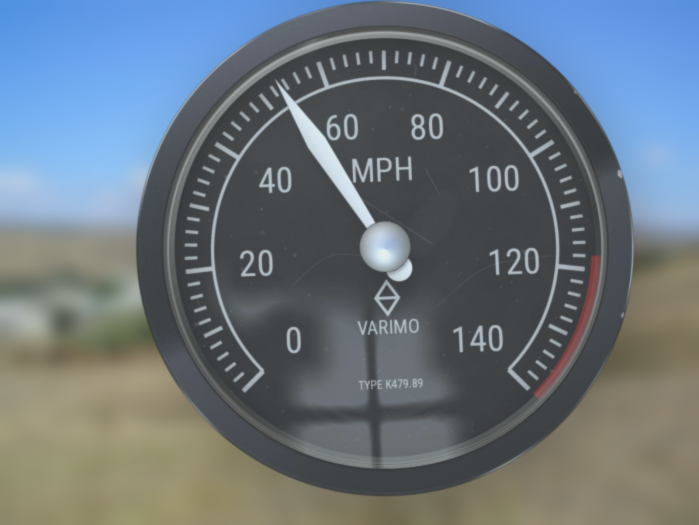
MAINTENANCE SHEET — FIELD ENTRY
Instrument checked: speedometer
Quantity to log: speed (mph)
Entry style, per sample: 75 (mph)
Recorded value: 53 (mph)
